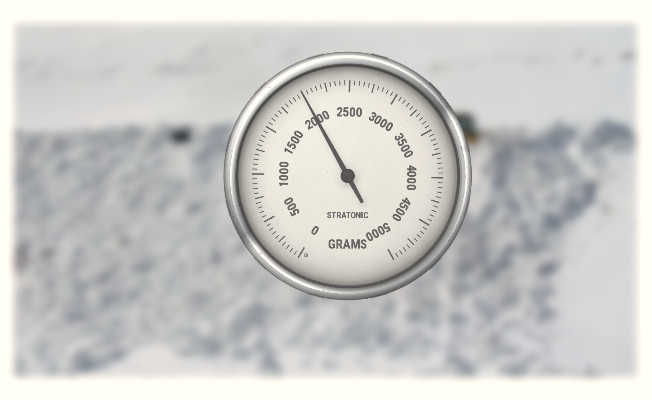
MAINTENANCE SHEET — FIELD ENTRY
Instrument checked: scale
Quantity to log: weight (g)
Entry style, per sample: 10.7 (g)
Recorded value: 2000 (g)
